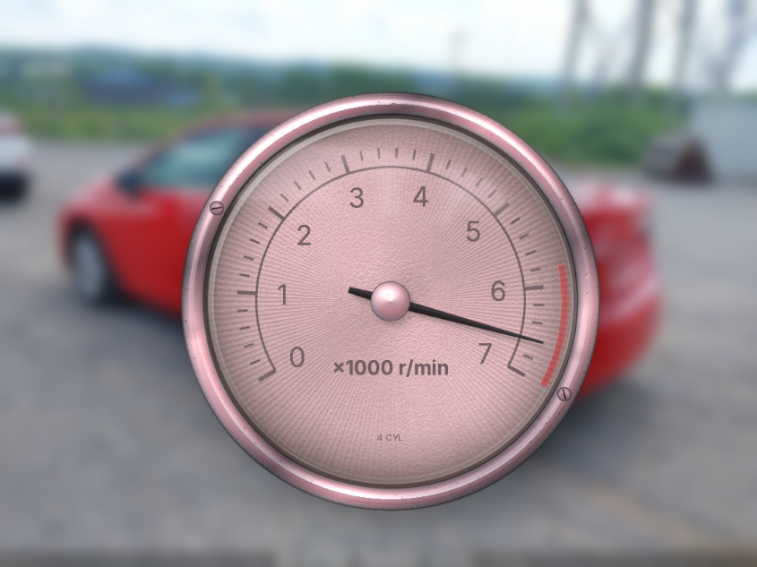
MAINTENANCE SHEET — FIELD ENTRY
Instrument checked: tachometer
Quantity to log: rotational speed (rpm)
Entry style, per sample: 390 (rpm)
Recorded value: 6600 (rpm)
